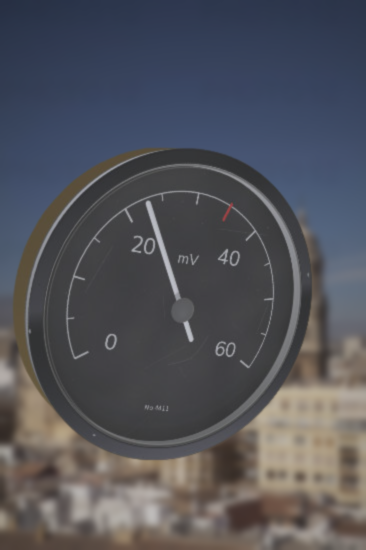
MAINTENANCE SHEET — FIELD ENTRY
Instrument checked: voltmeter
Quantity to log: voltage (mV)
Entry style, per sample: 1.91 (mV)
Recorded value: 22.5 (mV)
